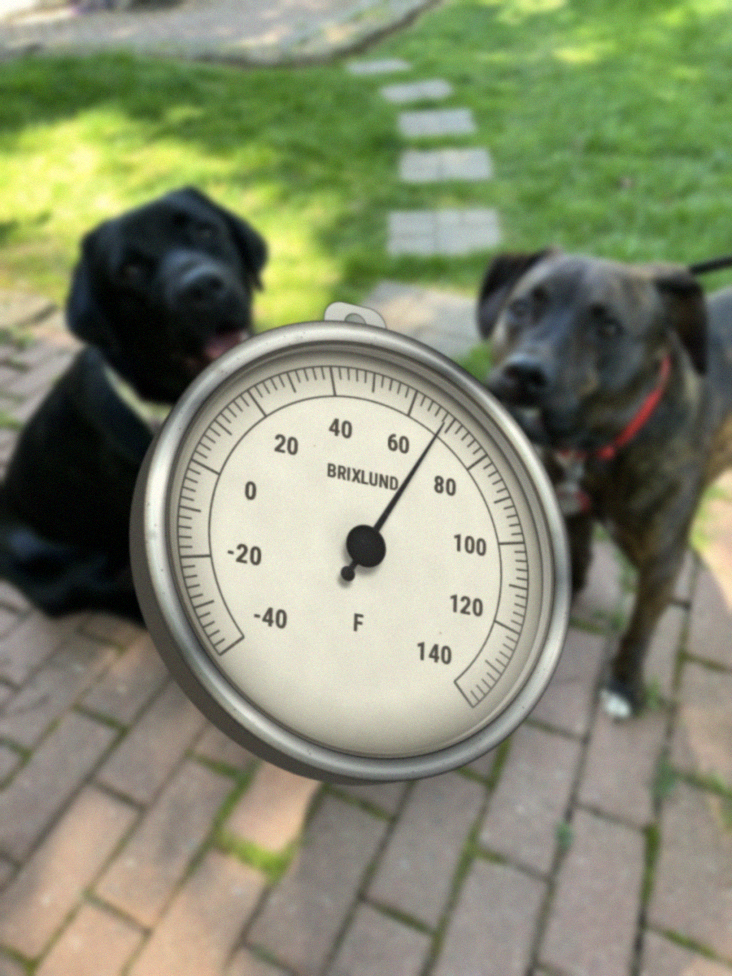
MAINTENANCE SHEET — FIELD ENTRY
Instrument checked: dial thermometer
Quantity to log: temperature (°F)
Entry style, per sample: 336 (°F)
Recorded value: 68 (°F)
